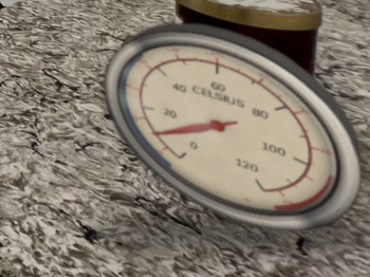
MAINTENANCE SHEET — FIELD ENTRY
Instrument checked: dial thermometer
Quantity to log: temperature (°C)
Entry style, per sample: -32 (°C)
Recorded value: 10 (°C)
